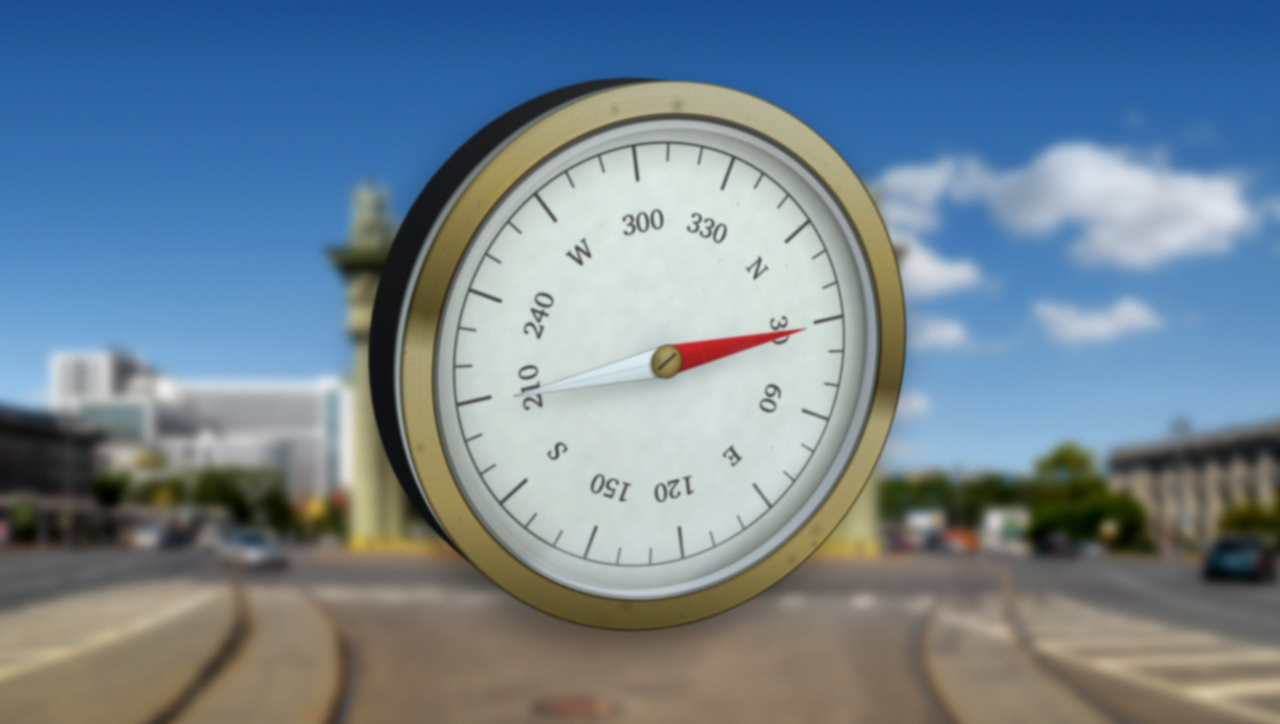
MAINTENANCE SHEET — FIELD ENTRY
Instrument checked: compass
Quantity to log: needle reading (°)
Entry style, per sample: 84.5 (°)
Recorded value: 30 (°)
